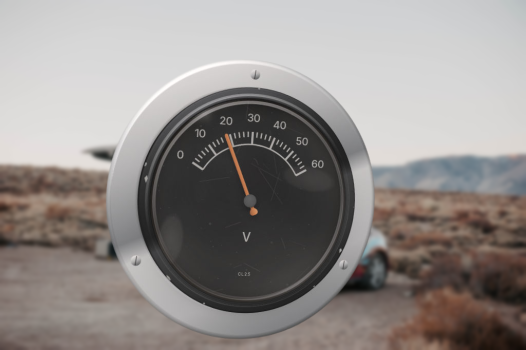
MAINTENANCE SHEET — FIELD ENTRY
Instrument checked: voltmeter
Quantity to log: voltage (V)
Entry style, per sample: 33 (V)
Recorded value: 18 (V)
